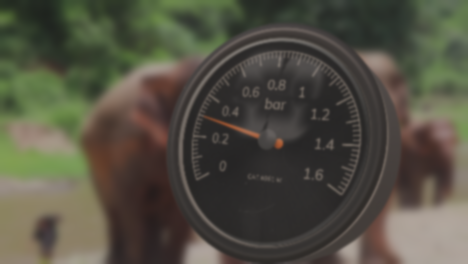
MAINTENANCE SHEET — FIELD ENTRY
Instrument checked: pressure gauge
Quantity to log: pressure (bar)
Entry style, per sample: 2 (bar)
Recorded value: 0.3 (bar)
